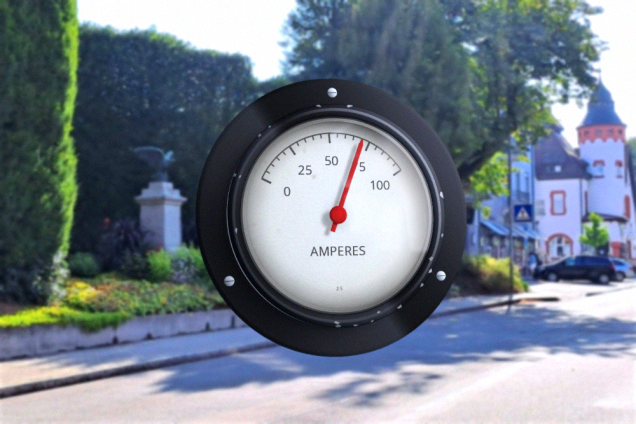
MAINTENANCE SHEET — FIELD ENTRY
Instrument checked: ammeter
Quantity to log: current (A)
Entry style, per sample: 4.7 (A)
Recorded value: 70 (A)
